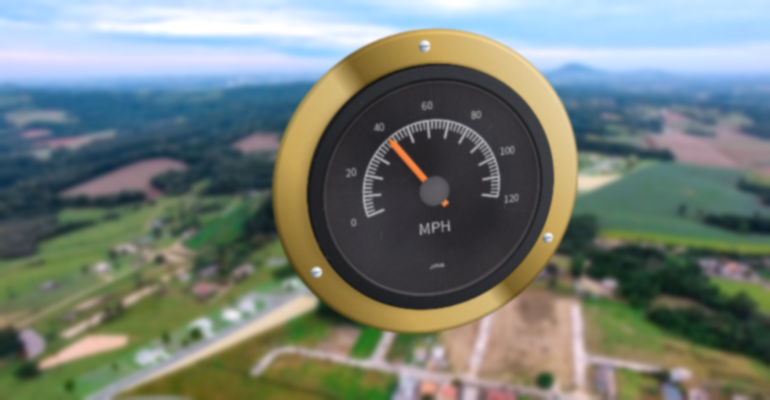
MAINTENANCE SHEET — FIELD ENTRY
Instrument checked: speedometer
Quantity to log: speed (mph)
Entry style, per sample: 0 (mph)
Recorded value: 40 (mph)
